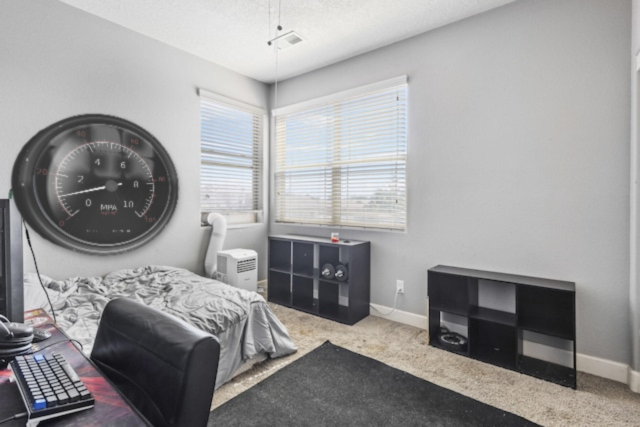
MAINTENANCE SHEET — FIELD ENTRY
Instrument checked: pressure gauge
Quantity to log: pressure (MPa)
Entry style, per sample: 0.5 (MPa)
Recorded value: 1 (MPa)
